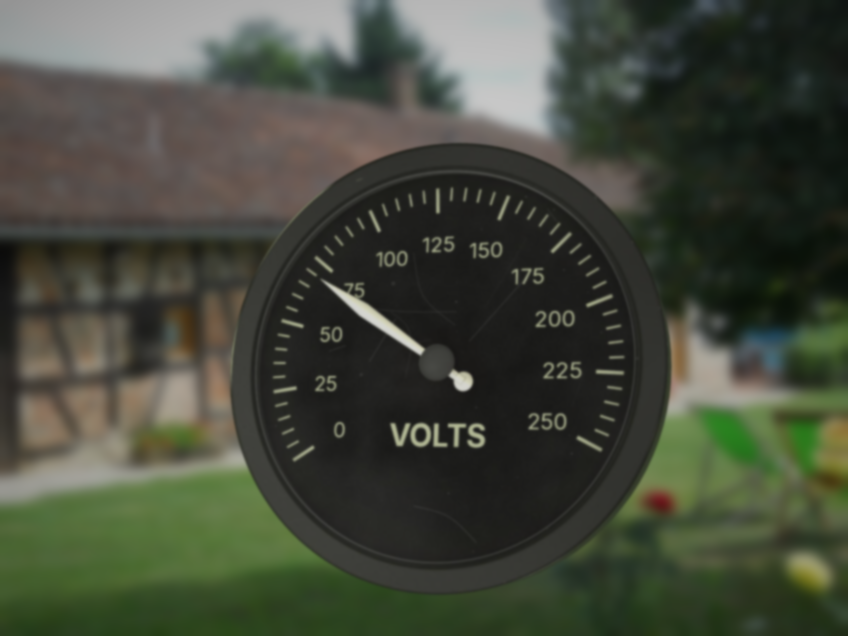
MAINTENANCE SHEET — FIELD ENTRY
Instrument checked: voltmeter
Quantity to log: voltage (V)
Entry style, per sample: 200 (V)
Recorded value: 70 (V)
